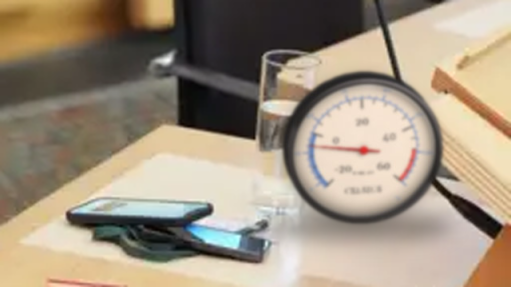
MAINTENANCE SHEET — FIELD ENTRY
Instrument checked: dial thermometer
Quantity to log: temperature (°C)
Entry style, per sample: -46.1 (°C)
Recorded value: -4 (°C)
